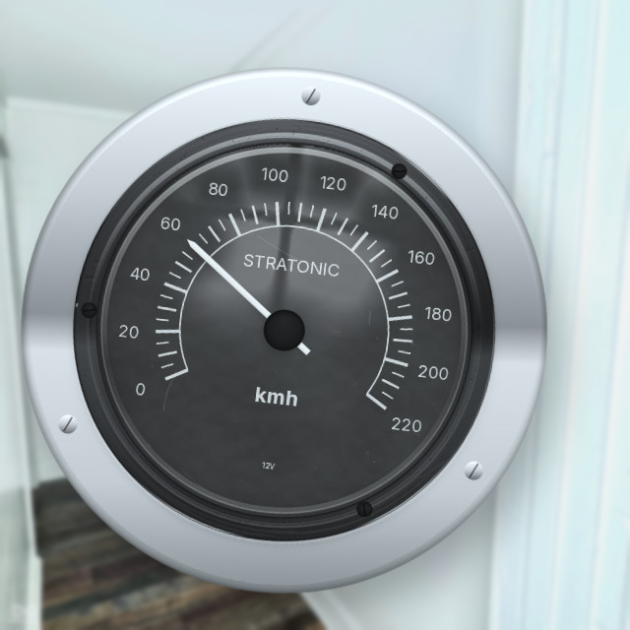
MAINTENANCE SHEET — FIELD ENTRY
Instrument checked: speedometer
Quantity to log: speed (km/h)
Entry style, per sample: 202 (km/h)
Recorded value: 60 (km/h)
